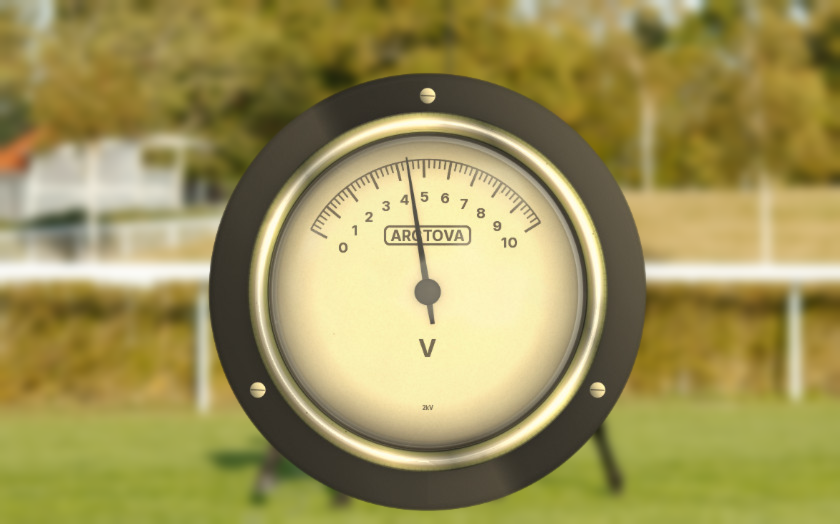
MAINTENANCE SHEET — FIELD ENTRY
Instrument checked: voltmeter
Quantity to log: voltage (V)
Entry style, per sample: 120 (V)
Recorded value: 4.4 (V)
